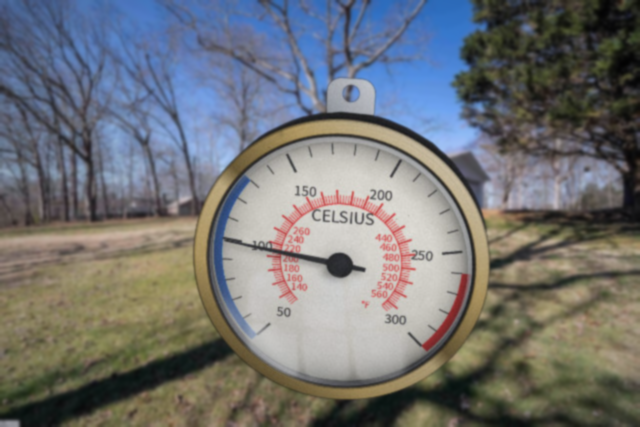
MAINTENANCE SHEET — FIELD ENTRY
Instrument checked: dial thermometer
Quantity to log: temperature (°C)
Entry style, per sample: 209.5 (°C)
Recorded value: 100 (°C)
